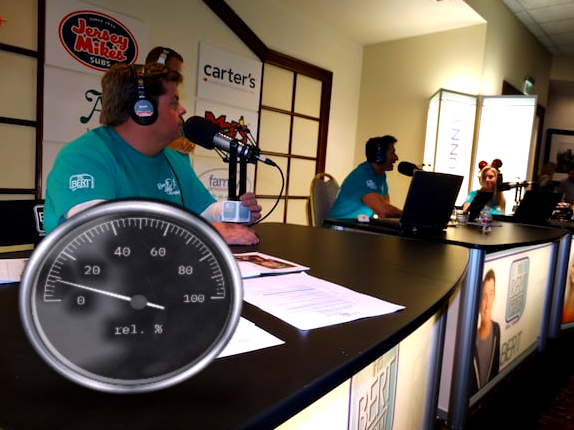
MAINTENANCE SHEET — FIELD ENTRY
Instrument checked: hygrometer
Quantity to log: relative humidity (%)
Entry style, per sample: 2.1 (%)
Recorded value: 10 (%)
